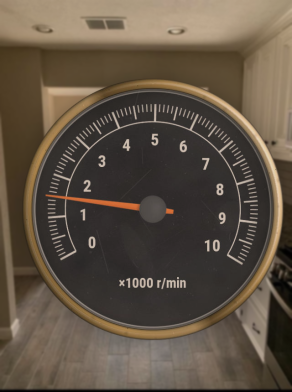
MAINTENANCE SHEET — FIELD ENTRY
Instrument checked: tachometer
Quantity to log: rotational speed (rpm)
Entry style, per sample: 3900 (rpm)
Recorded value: 1500 (rpm)
